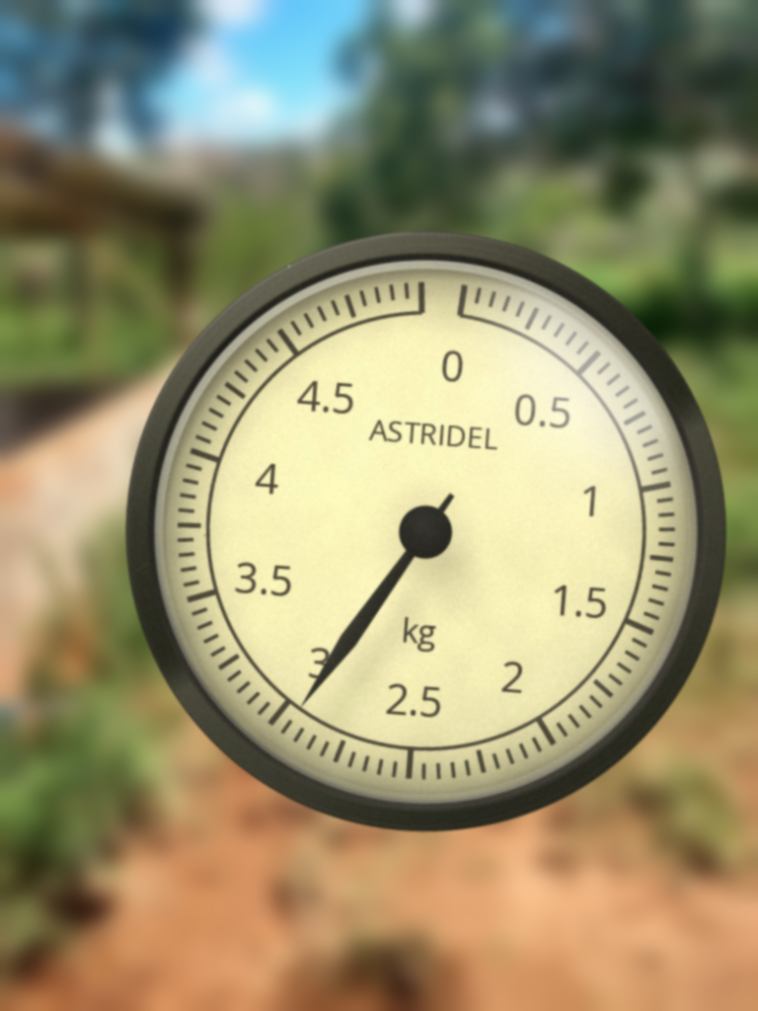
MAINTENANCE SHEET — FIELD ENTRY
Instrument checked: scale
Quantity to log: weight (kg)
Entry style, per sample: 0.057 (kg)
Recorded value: 2.95 (kg)
